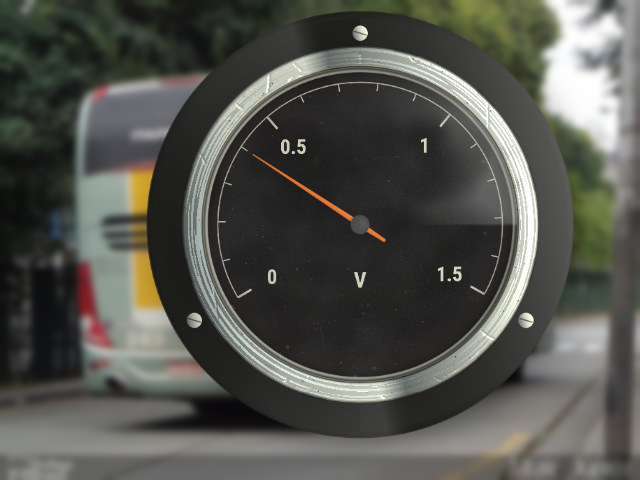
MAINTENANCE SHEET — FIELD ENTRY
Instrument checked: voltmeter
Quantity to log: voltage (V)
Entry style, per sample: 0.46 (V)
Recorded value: 0.4 (V)
